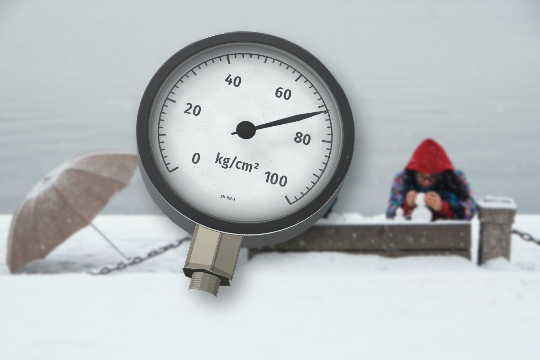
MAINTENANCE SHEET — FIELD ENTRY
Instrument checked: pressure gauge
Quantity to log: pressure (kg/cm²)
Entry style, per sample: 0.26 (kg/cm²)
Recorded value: 72 (kg/cm²)
